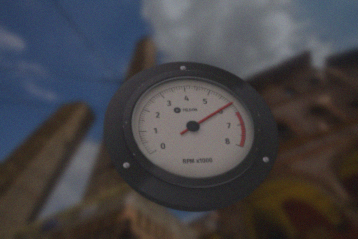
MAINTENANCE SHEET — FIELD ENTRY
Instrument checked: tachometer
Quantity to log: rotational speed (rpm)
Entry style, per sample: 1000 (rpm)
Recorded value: 6000 (rpm)
